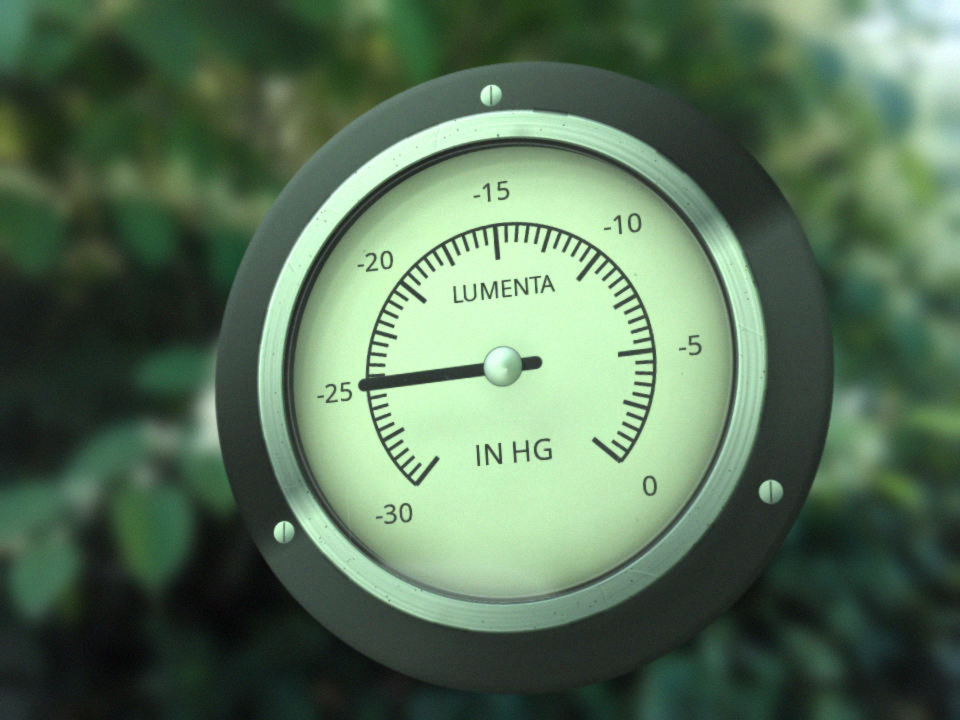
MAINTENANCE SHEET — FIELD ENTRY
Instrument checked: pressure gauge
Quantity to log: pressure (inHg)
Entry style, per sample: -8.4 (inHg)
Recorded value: -25 (inHg)
